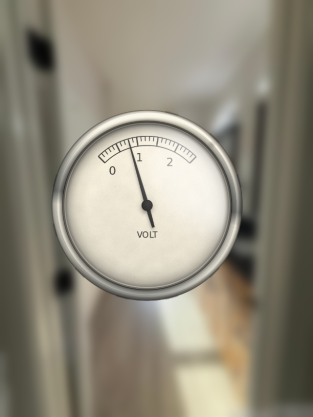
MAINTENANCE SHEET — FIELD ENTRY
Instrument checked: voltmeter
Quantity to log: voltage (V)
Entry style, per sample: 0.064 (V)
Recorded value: 0.8 (V)
